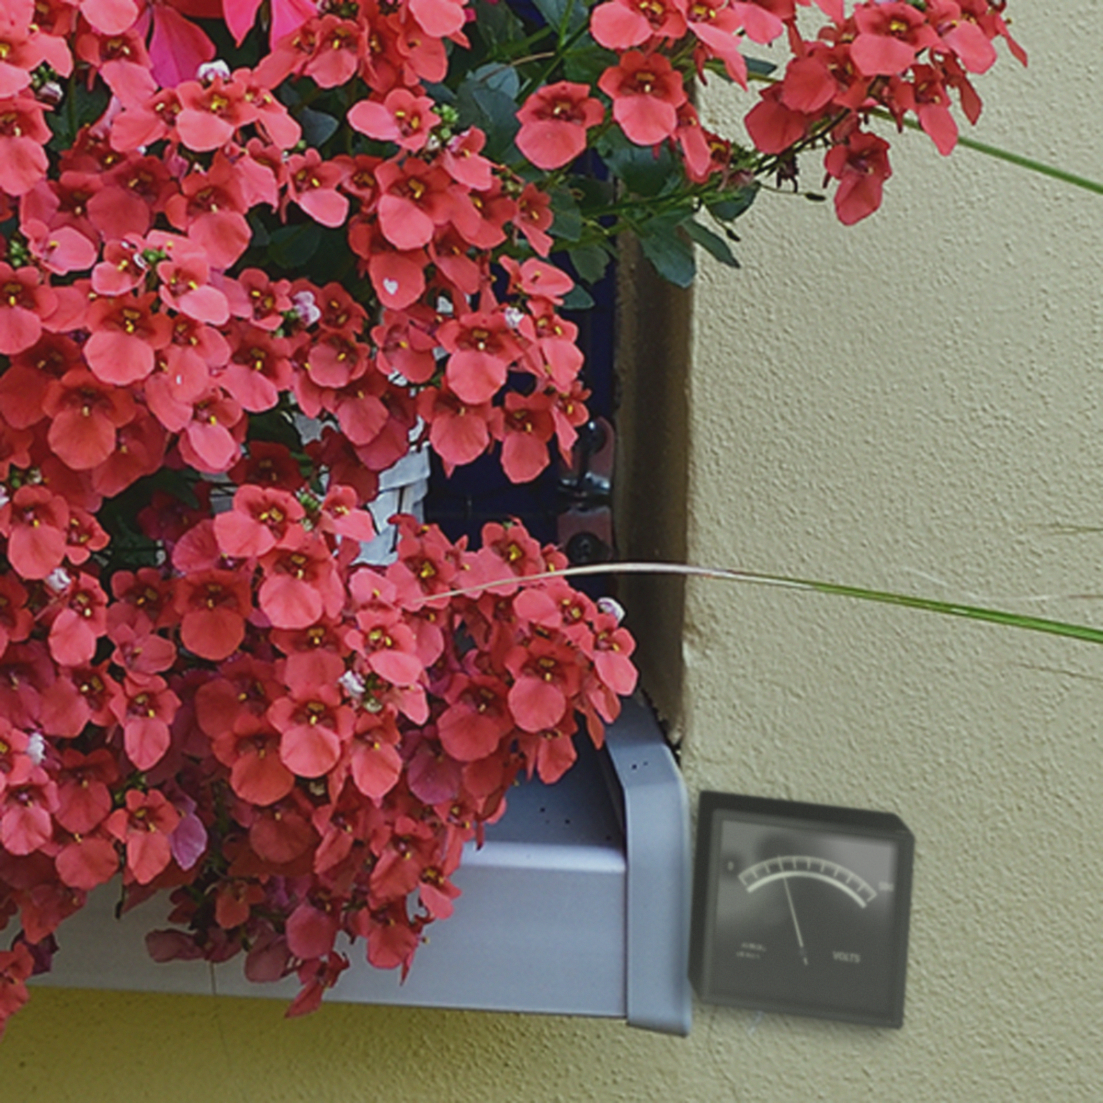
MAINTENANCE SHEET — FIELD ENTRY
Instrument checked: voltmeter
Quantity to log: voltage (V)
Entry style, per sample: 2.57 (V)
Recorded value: 150 (V)
